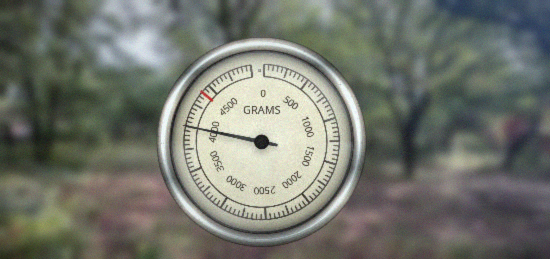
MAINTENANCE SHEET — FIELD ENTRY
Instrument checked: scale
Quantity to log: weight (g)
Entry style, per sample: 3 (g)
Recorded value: 4000 (g)
